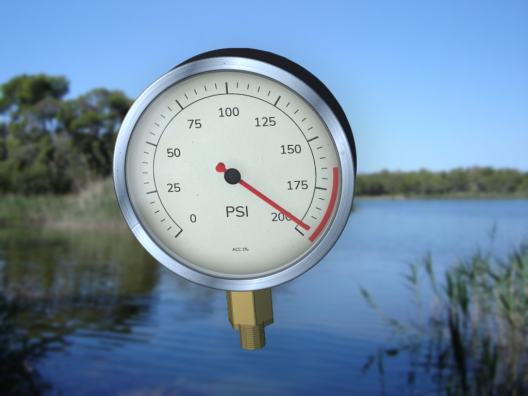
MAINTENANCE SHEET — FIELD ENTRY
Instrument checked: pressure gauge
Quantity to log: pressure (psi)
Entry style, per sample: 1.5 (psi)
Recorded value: 195 (psi)
